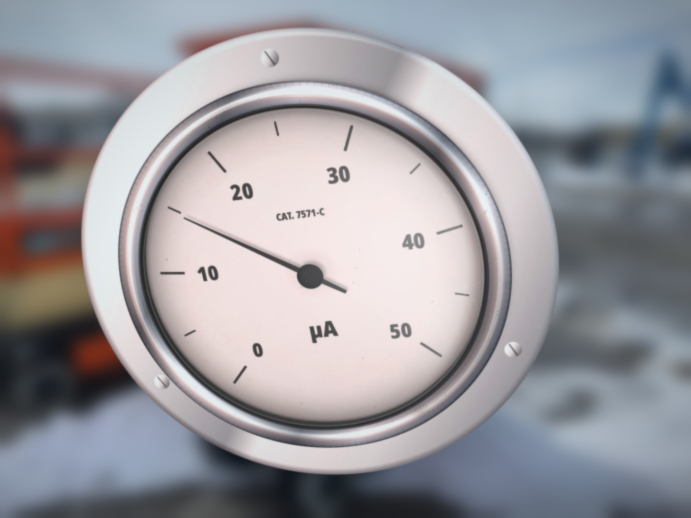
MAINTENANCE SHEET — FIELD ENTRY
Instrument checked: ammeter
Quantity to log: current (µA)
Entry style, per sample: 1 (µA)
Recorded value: 15 (µA)
